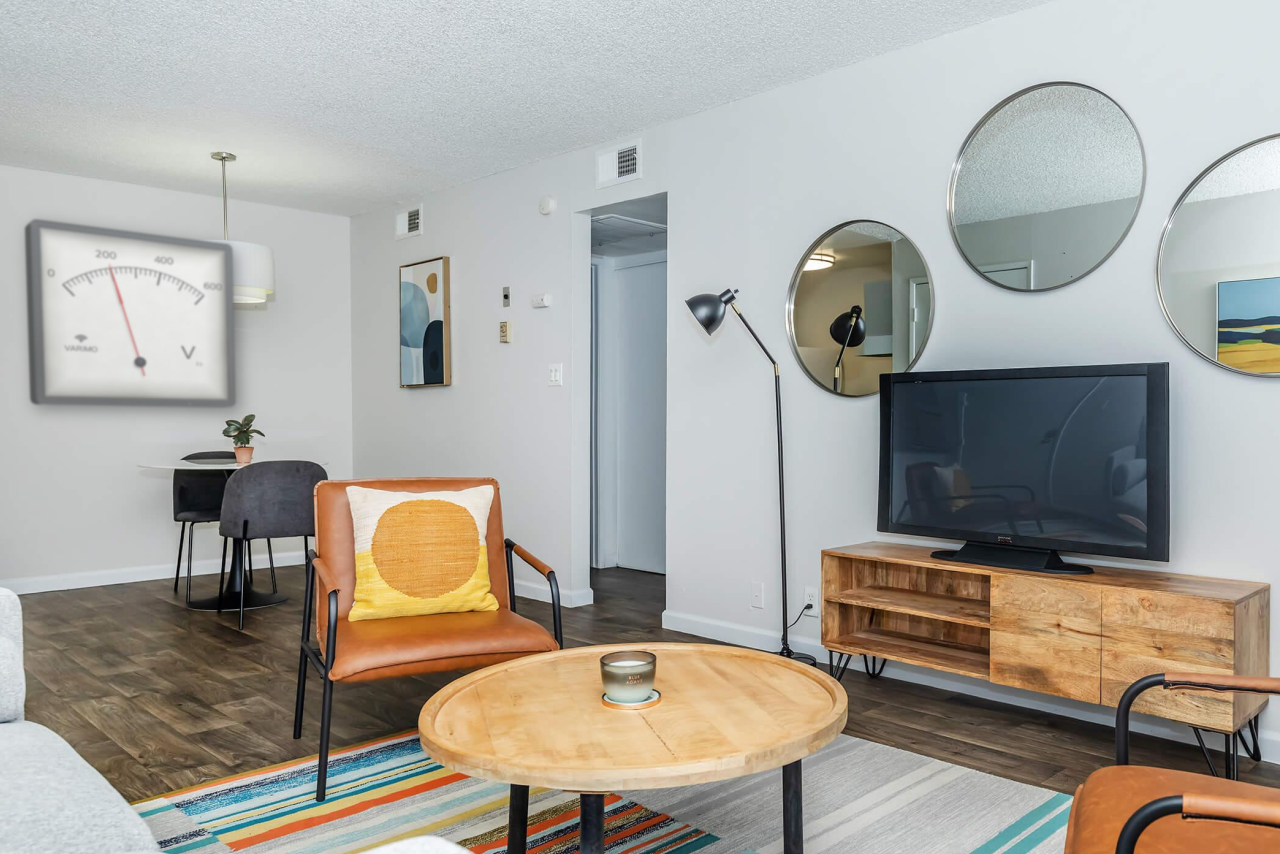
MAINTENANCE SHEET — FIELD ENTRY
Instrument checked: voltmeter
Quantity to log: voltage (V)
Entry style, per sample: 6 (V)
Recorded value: 200 (V)
